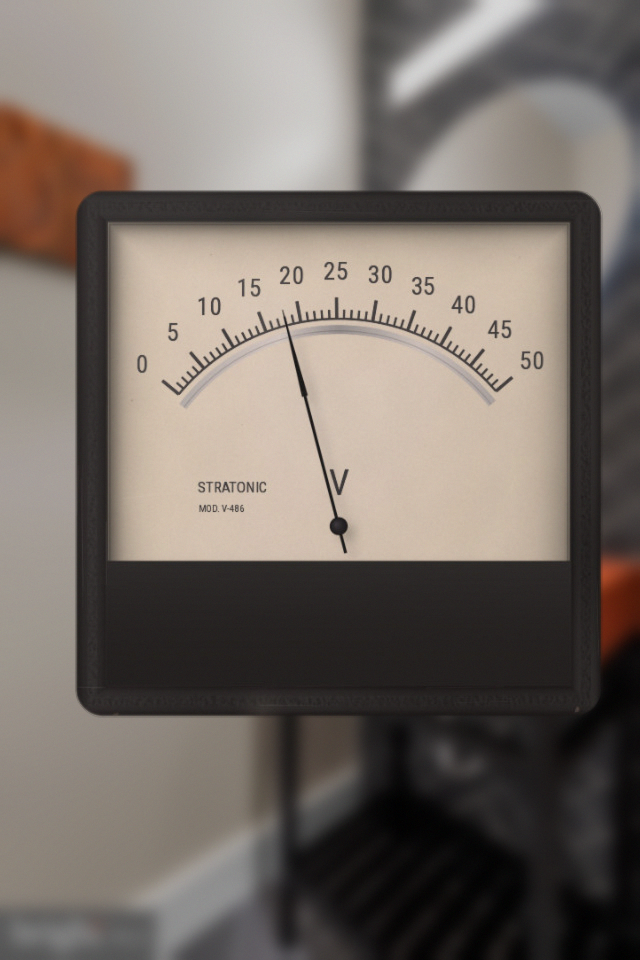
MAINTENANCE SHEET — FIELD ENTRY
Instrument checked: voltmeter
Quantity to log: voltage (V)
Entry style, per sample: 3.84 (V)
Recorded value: 18 (V)
